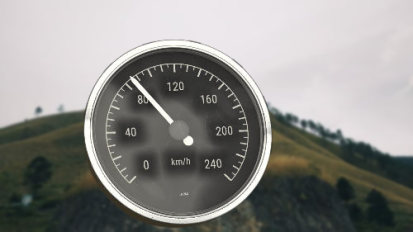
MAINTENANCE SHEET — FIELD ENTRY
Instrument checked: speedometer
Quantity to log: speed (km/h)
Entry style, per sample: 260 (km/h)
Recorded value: 85 (km/h)
